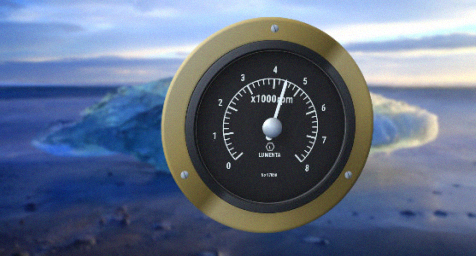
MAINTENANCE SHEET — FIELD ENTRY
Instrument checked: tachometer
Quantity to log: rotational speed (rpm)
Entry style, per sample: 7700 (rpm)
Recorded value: 4400 (rpm)
